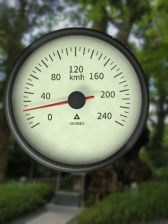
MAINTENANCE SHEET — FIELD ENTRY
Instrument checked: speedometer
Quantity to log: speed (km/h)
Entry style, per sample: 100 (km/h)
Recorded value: 20 (km/h)
